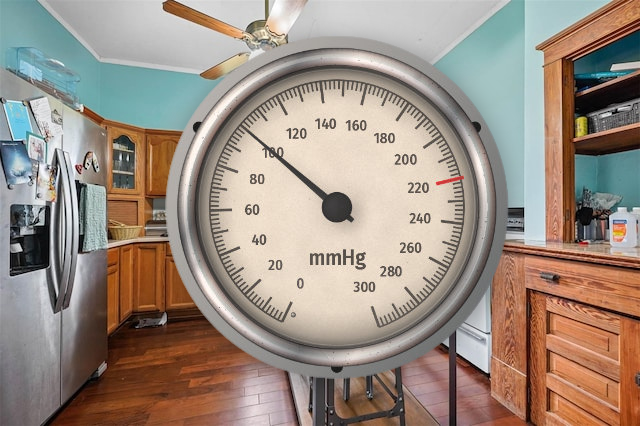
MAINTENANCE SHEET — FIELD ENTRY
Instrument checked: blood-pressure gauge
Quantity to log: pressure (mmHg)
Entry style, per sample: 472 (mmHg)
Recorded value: 100 (mmHg)
